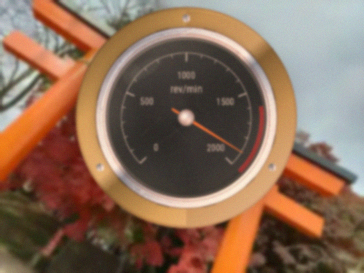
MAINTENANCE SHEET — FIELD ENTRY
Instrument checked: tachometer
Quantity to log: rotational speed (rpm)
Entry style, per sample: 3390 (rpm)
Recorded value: 1900 (rpm)
